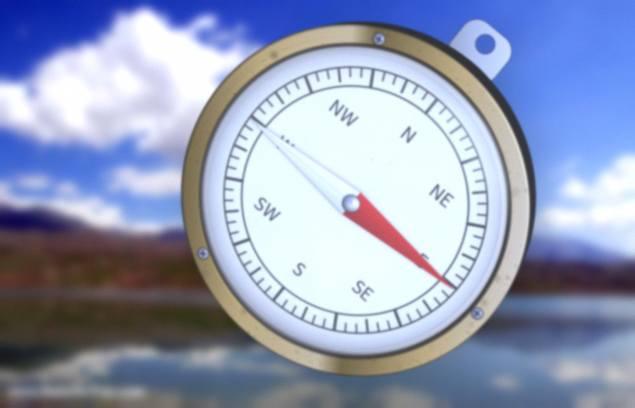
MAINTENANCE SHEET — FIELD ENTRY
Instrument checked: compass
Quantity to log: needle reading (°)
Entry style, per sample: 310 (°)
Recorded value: 90 (°)
